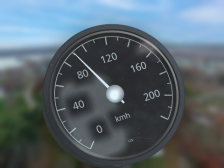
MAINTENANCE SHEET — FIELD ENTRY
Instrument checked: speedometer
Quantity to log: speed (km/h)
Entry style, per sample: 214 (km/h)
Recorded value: 90 (km/h)
